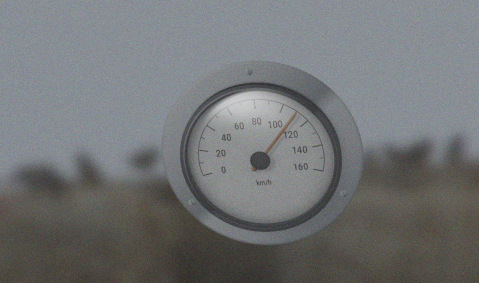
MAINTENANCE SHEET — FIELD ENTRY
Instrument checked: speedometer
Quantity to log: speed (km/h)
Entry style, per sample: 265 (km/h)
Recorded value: 110 (km/h)
